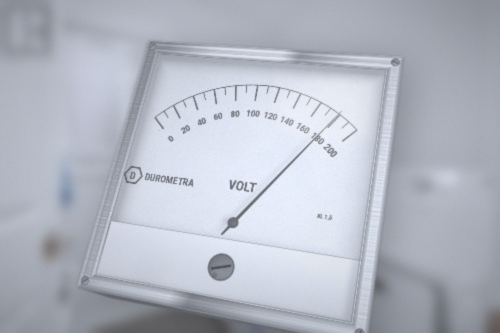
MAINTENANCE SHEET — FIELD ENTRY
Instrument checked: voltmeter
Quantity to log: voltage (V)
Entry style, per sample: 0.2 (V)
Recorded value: 180 (V)
